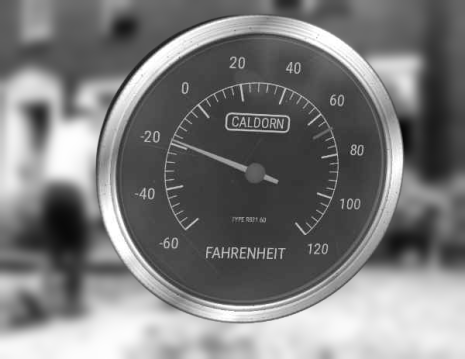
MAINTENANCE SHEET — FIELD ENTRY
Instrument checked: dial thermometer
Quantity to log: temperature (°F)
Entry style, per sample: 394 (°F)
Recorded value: -18 (°F)
